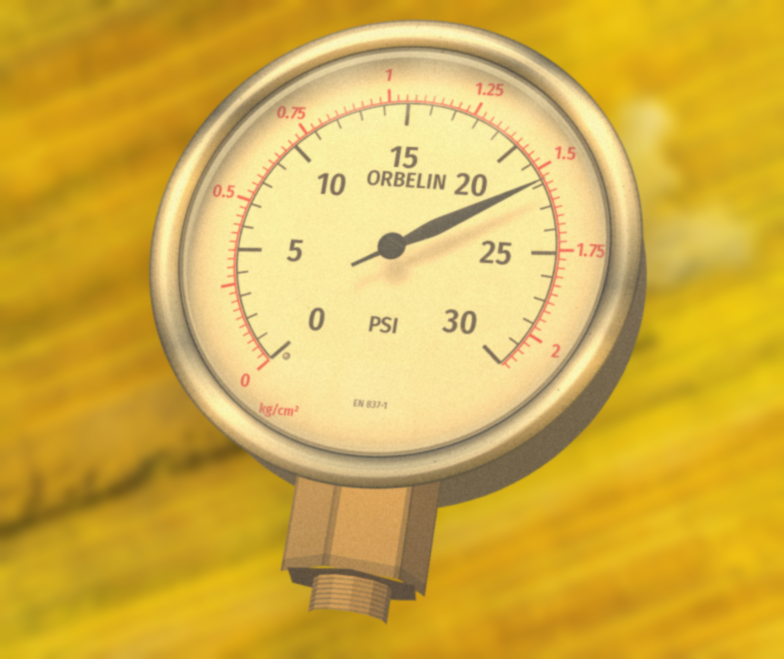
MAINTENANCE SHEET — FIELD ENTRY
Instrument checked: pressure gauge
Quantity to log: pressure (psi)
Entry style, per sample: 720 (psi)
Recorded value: 22 (psi)
